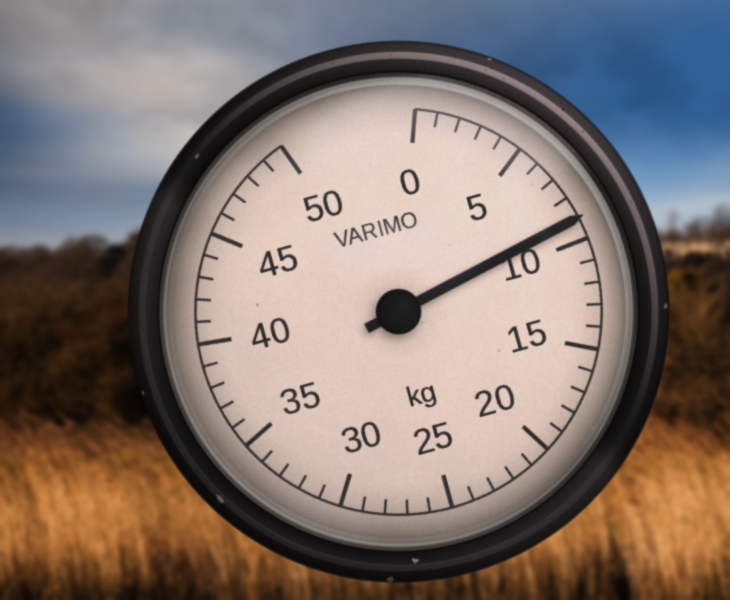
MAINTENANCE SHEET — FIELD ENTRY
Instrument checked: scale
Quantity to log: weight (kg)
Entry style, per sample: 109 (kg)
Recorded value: 9 (kg)
